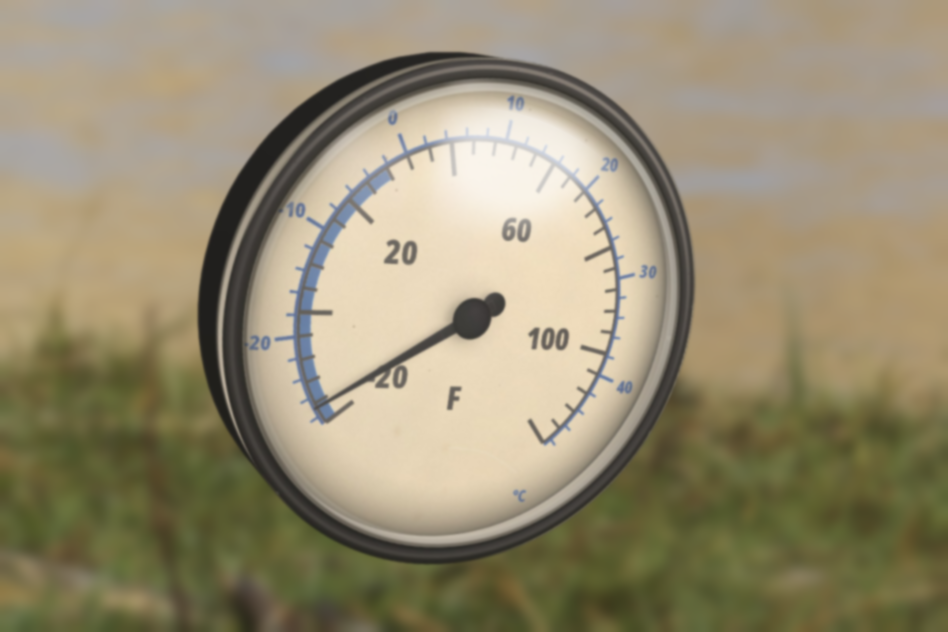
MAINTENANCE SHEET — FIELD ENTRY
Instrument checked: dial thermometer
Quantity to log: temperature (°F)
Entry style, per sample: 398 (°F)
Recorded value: -16 (°F)
